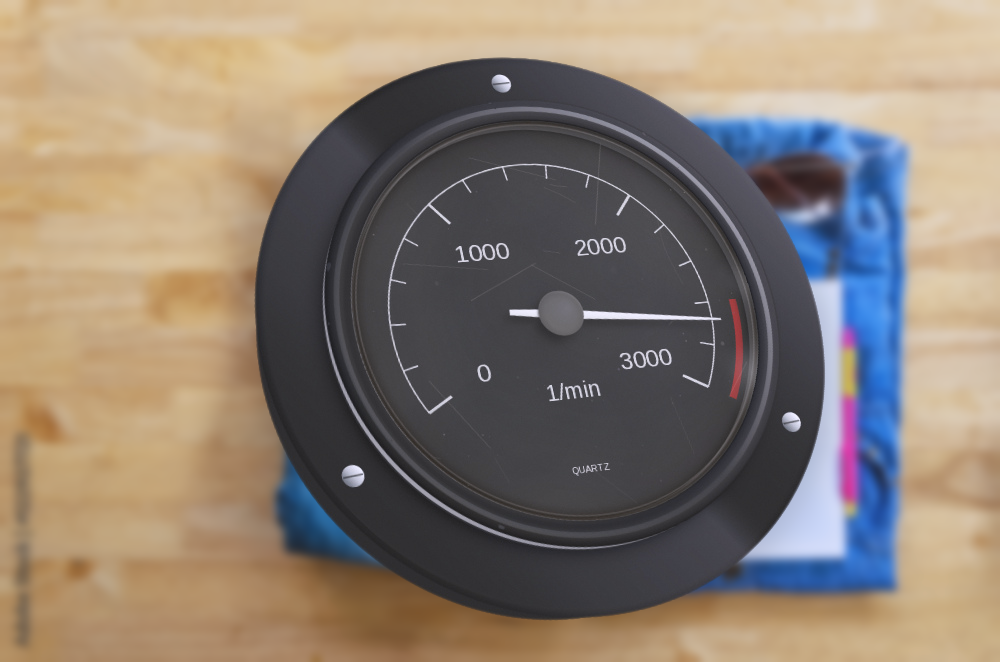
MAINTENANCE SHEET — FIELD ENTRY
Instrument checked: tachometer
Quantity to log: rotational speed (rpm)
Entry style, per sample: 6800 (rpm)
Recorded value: 2700 (rpm)
